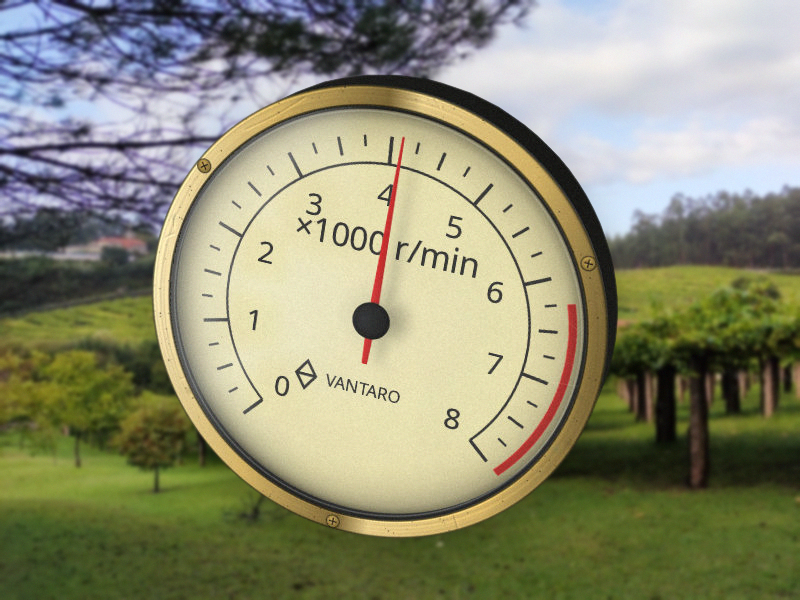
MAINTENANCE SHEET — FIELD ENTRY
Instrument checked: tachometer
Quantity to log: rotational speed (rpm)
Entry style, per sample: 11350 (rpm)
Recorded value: 4125 (rpm)
